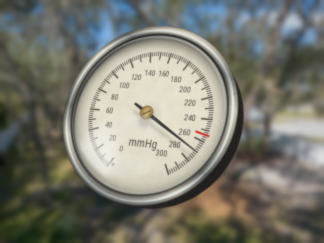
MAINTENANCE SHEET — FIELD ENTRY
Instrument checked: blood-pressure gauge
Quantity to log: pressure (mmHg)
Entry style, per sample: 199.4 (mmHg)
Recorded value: 270 (mmHg)
